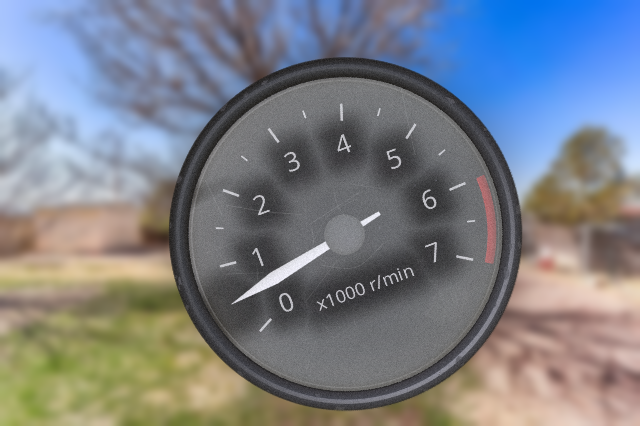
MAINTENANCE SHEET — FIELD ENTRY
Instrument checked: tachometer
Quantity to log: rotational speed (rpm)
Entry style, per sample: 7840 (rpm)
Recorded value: 500 (rpm)
